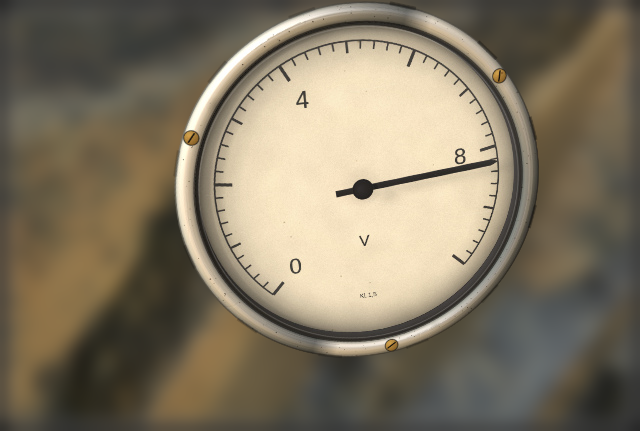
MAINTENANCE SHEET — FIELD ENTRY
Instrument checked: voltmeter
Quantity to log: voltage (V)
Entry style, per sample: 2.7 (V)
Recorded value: 8.2 (V)
